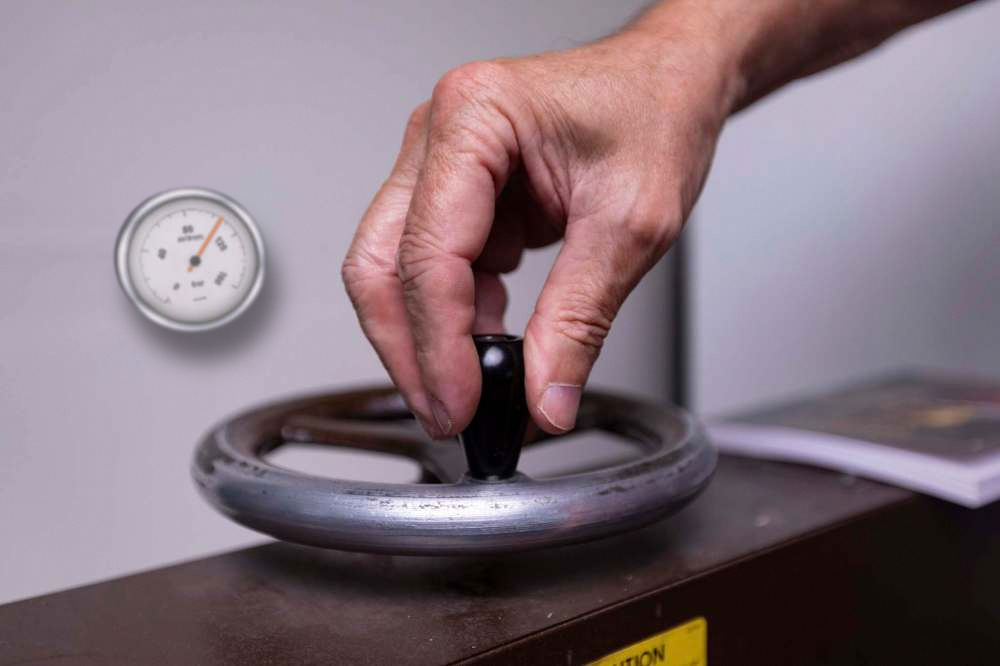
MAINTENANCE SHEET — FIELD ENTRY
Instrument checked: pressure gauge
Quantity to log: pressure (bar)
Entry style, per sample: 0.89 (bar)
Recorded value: 105 (bar)
